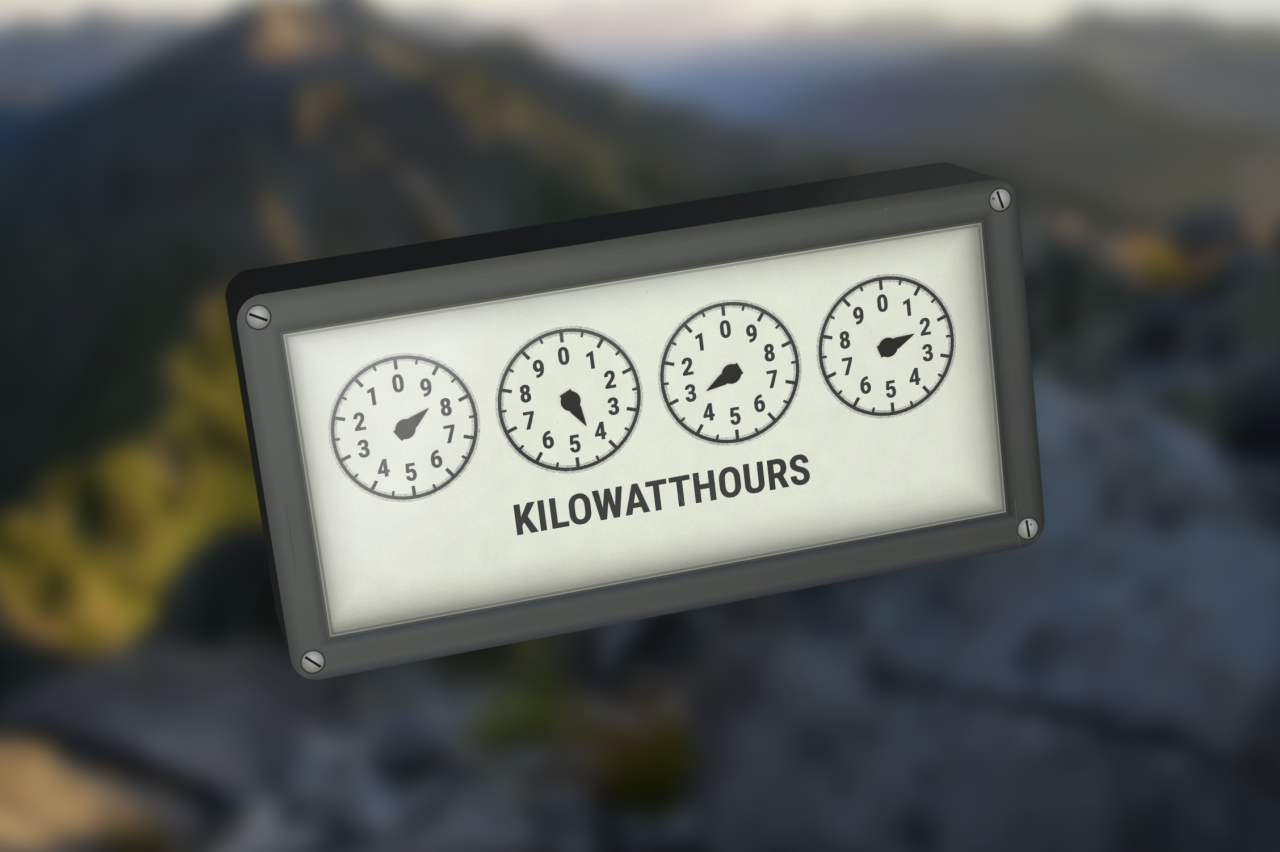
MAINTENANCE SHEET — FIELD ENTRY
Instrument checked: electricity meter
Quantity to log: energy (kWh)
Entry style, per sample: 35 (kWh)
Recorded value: 8432 (kWh)
